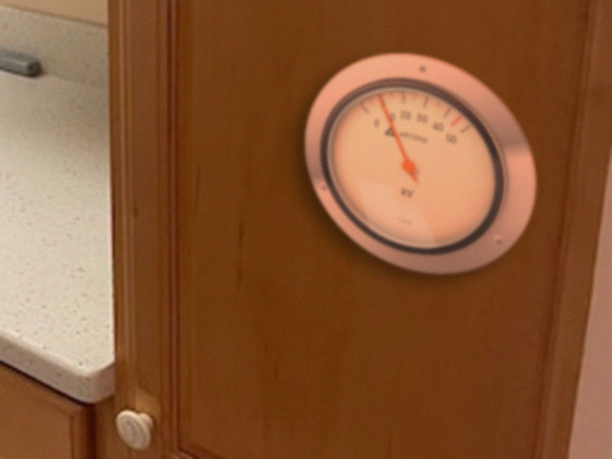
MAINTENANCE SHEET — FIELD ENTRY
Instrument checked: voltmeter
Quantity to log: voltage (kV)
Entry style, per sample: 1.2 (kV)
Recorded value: 10 (kV)
